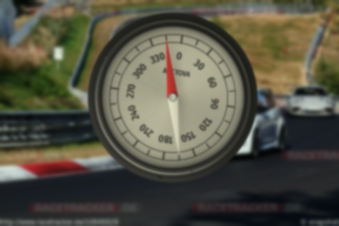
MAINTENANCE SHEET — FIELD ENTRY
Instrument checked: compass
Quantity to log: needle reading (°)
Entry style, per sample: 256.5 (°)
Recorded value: 345 (°)
